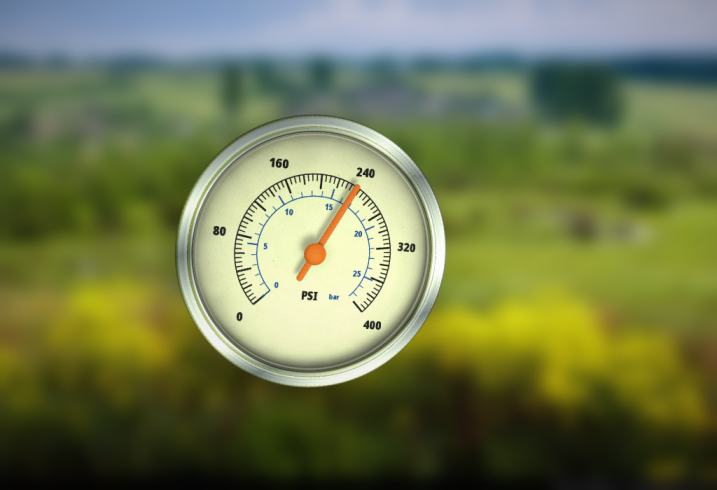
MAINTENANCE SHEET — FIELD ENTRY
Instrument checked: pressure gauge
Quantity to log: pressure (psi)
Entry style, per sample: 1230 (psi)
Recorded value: 240 (psi)
